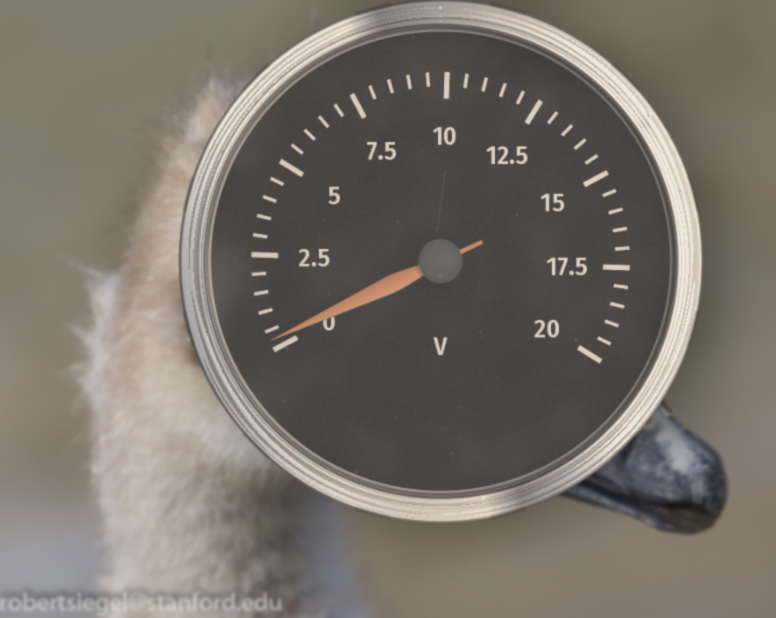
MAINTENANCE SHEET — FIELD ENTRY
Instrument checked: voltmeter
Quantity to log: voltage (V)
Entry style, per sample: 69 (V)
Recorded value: 0.25 (V)
